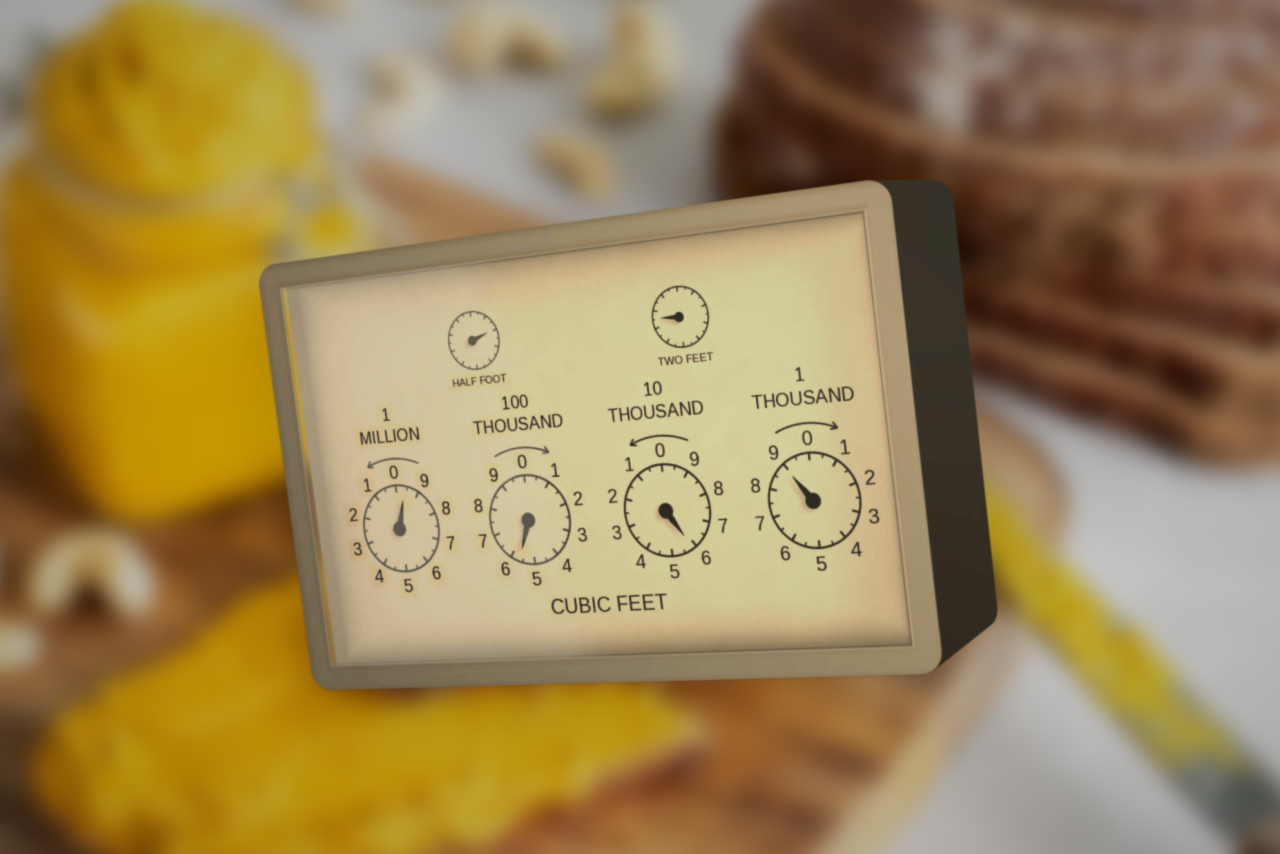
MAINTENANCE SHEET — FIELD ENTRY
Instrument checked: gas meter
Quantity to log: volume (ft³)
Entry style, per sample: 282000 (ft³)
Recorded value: 955900 (ft³)
